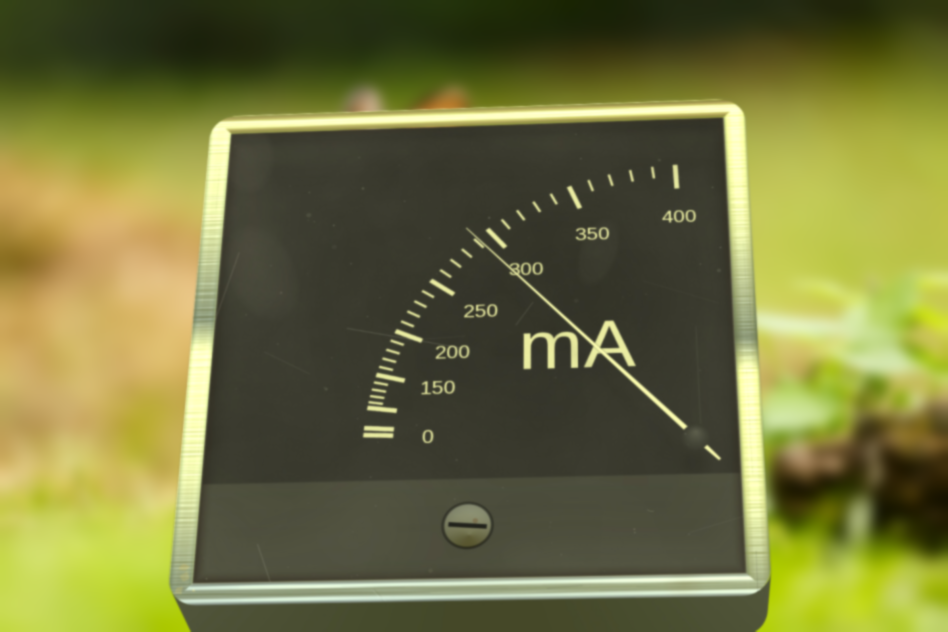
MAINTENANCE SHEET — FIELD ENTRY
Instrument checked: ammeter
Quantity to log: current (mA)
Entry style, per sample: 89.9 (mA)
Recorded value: 290 (mA)
